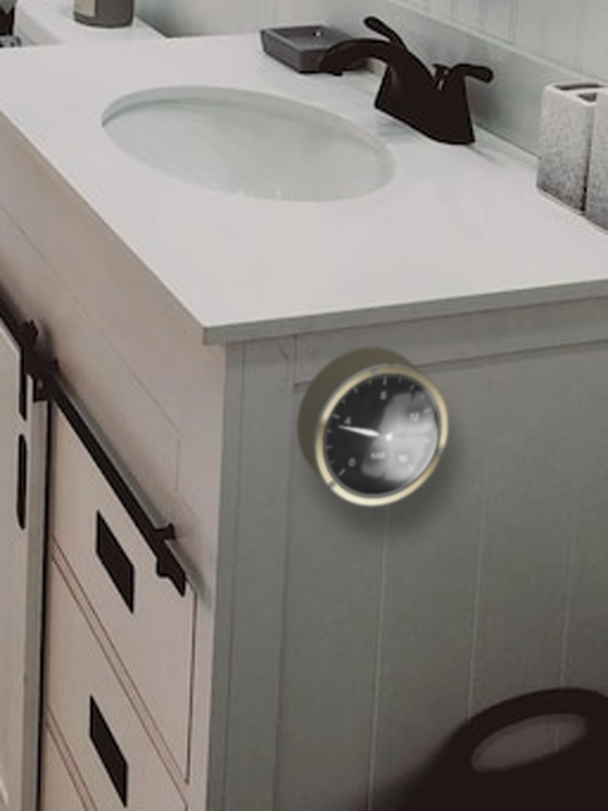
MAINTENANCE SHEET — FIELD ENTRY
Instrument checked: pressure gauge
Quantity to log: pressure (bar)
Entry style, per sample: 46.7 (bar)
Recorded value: 3.5 (bar)
